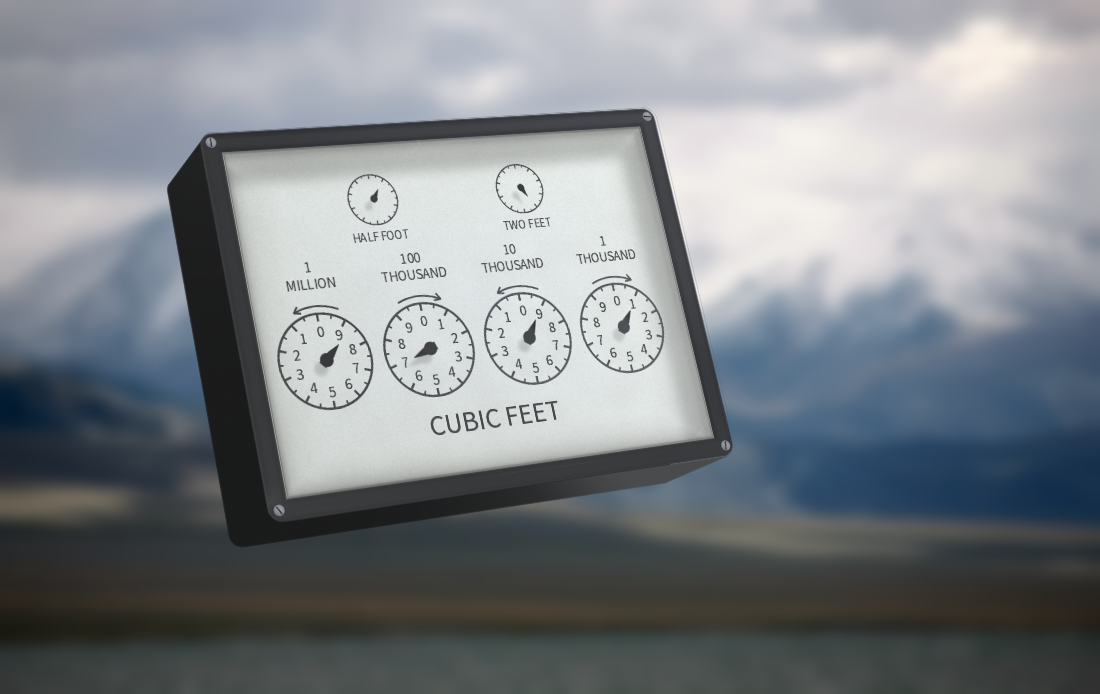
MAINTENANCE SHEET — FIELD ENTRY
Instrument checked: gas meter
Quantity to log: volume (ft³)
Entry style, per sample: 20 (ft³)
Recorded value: 869100 (ft³)
